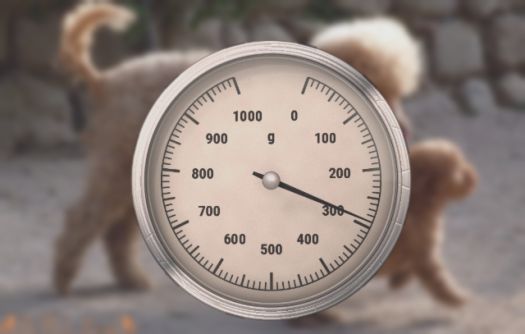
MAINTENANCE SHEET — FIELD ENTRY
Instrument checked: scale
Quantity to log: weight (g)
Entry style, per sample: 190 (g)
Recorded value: 290 (g)
